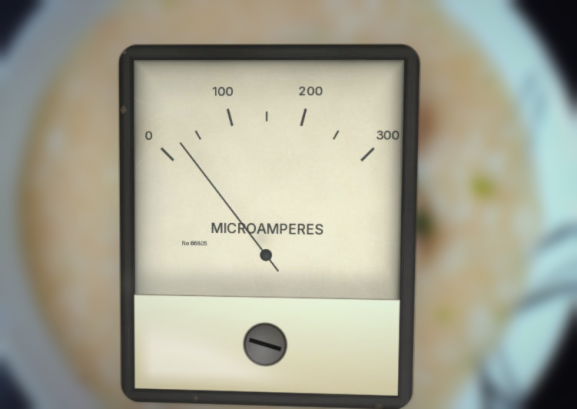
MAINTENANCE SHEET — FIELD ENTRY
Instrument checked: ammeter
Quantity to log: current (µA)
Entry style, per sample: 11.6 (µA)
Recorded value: 25 (µA)
